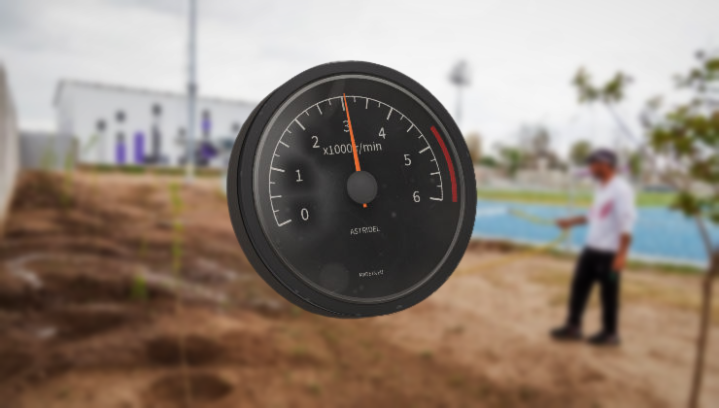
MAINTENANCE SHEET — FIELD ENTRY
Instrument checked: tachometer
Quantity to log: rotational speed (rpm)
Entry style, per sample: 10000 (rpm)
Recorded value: 3000 (rpm)
